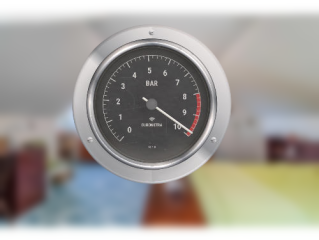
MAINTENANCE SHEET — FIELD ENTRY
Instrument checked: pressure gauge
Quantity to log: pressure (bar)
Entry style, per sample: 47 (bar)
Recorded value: 9.8 (bar)
